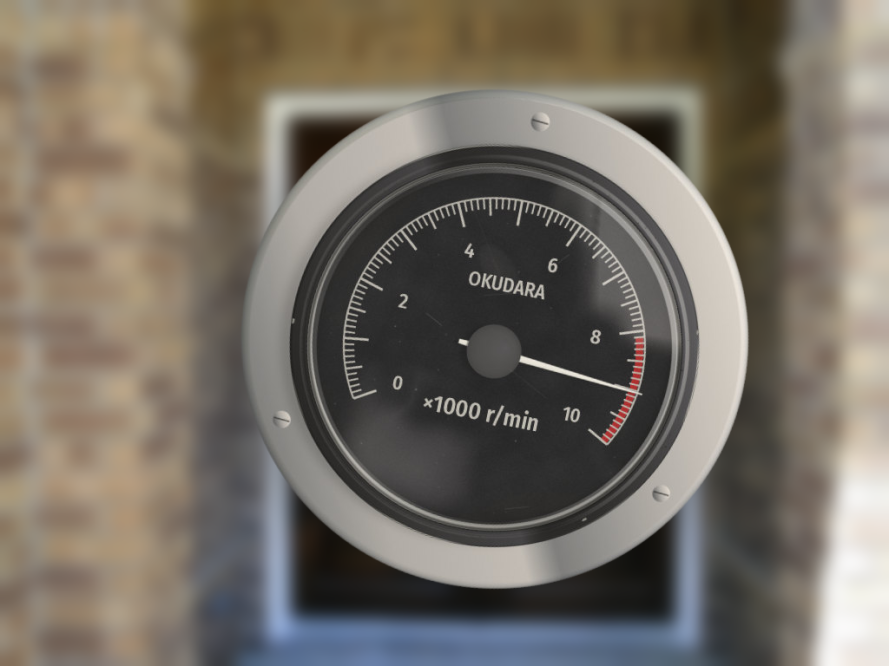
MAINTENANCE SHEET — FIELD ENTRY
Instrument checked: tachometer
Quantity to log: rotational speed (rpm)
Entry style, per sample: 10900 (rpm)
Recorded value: 9000 (rpm)
